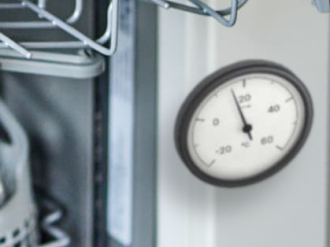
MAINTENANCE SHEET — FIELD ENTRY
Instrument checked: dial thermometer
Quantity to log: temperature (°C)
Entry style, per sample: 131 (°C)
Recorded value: 15 (°C)
